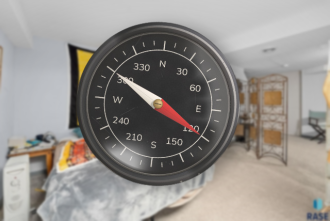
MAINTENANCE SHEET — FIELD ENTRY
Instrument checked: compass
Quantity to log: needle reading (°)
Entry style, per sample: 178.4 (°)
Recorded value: 120 (°)
